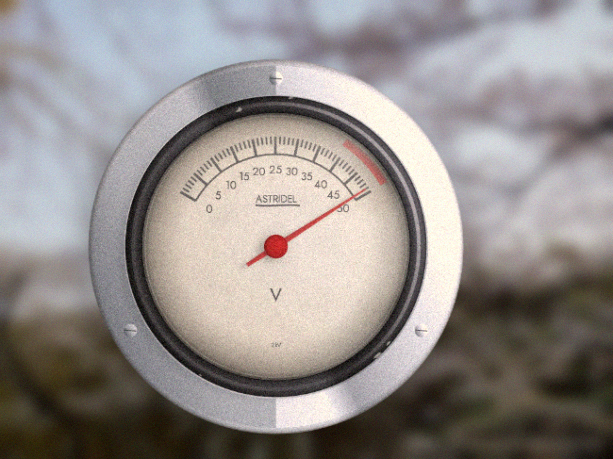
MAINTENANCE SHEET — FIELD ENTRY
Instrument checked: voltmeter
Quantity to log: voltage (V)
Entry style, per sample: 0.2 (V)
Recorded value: 49 (V)
